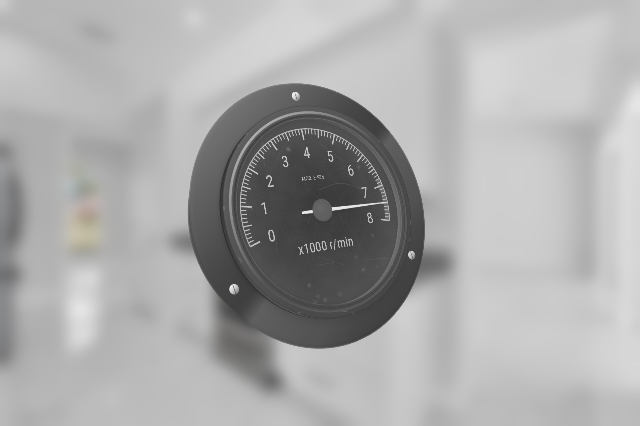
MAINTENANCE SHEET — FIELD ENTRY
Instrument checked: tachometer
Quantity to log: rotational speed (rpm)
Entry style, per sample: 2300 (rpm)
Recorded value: 7500 (rpm)
